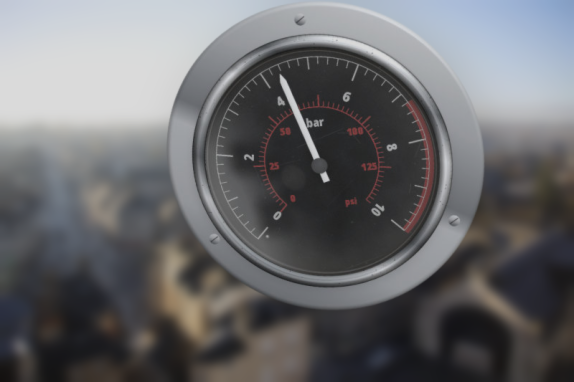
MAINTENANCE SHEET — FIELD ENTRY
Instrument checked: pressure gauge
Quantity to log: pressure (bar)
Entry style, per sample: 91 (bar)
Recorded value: 4.4 (bar)
